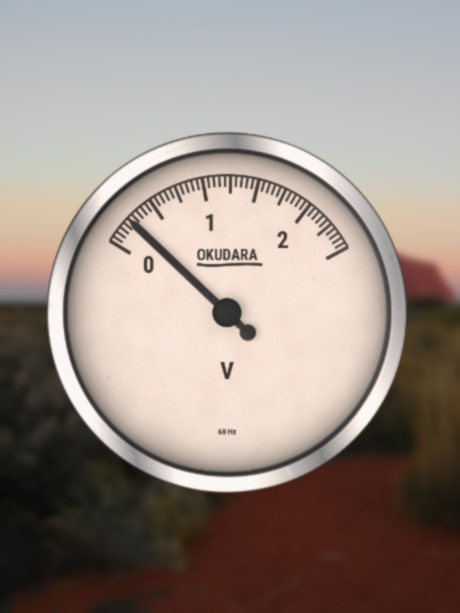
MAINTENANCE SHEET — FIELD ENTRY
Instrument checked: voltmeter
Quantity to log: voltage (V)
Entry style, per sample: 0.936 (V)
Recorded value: 0.25 (V)
